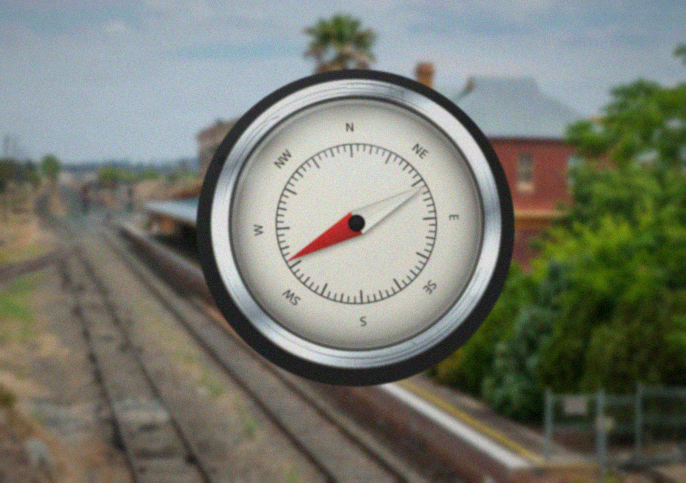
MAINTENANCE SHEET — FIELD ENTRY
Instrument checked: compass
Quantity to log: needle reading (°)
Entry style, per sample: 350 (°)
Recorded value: 245 (°)
